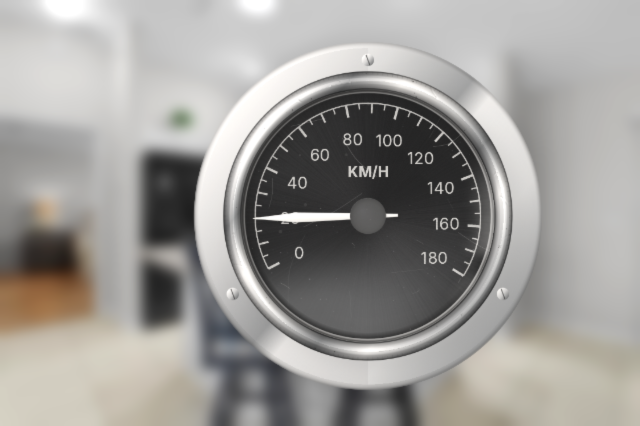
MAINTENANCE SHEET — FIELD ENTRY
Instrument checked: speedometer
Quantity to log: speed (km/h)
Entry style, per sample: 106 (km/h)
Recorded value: 20 (km/h)
